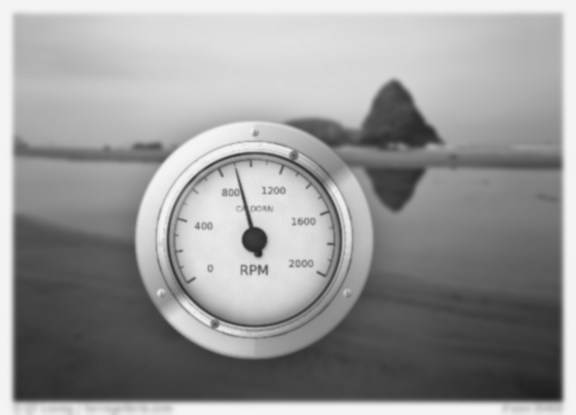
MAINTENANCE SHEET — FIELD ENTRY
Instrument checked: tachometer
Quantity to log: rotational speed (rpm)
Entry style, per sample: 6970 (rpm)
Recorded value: 900 (rpm)
